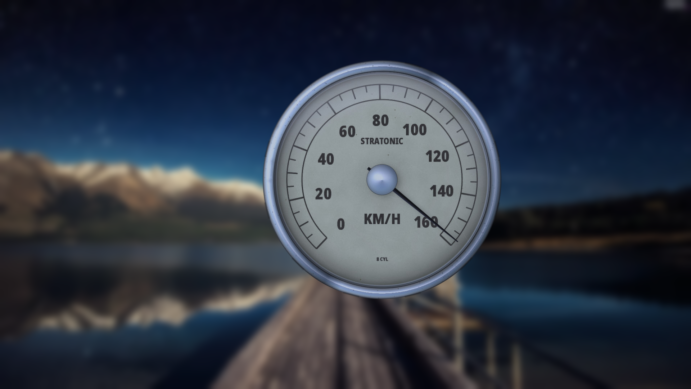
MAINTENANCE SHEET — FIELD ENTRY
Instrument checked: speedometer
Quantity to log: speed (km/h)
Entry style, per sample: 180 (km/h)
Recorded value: 157.5 (km/h)
